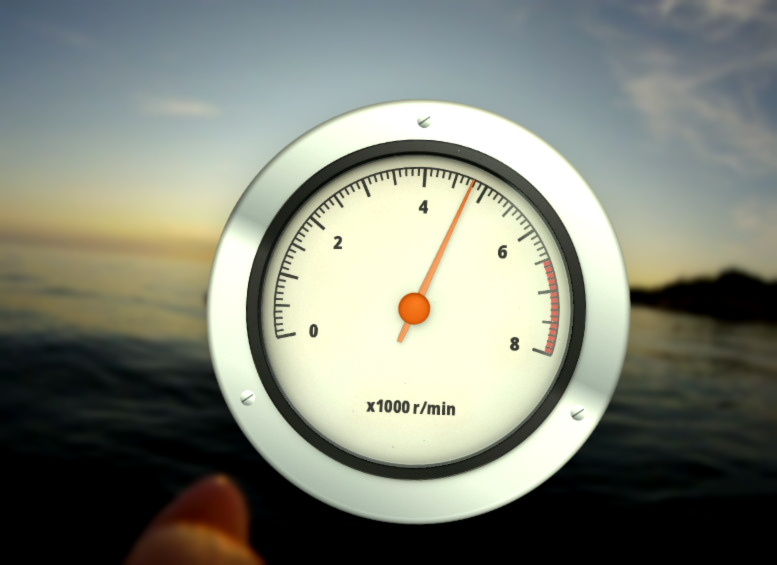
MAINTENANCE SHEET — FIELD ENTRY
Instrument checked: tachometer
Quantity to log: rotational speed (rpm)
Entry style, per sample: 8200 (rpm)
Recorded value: 4800 (rpm)
